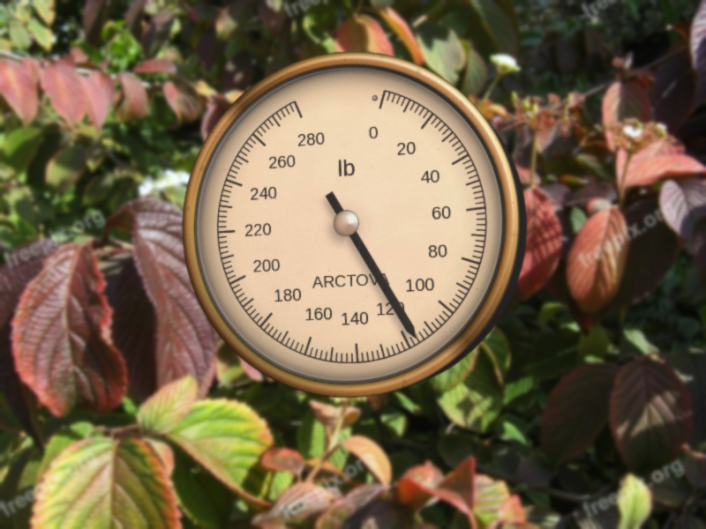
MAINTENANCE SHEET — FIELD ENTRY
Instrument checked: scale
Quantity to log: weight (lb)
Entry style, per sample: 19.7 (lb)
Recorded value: 116 (lb)
